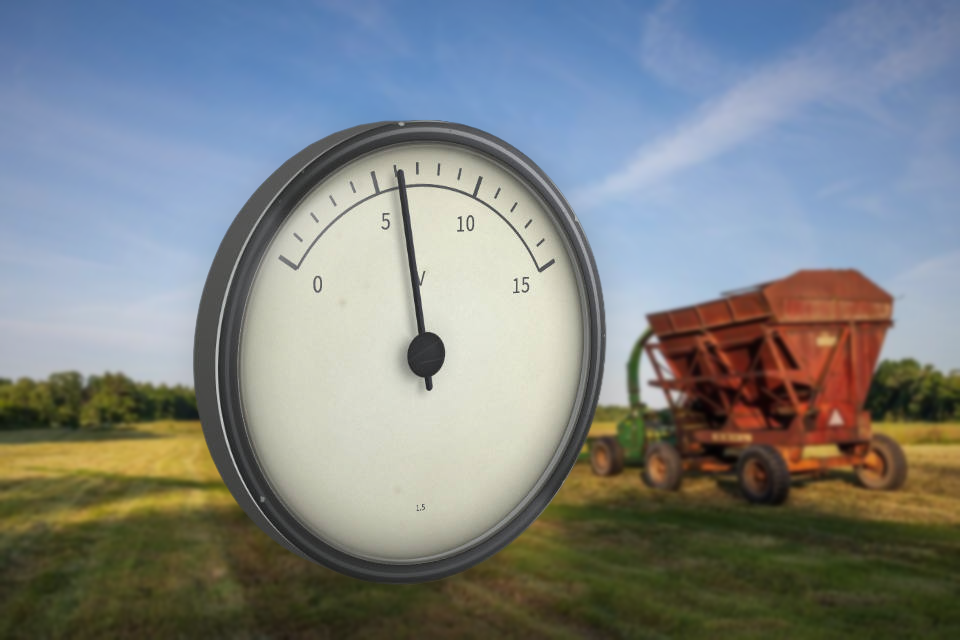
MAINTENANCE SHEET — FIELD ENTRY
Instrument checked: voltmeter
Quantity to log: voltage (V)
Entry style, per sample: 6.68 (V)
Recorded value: 6 (V)
